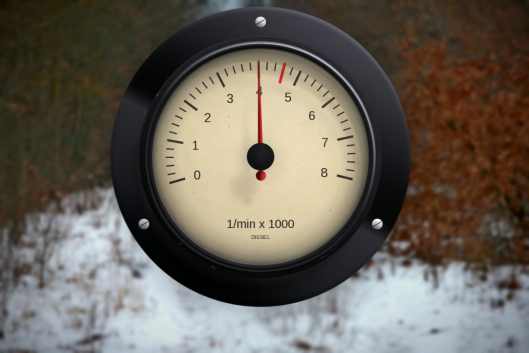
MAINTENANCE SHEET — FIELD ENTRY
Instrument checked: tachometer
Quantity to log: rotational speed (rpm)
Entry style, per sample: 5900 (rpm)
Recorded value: 4000 (rpm)
